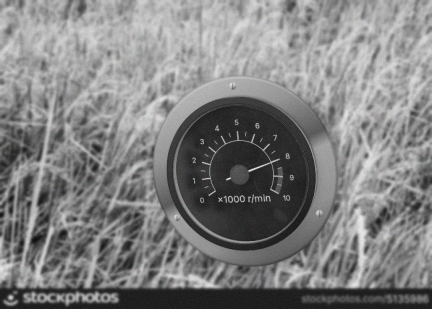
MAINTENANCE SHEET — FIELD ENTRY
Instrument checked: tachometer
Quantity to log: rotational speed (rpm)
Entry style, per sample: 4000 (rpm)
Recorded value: 8000 (rpm)
